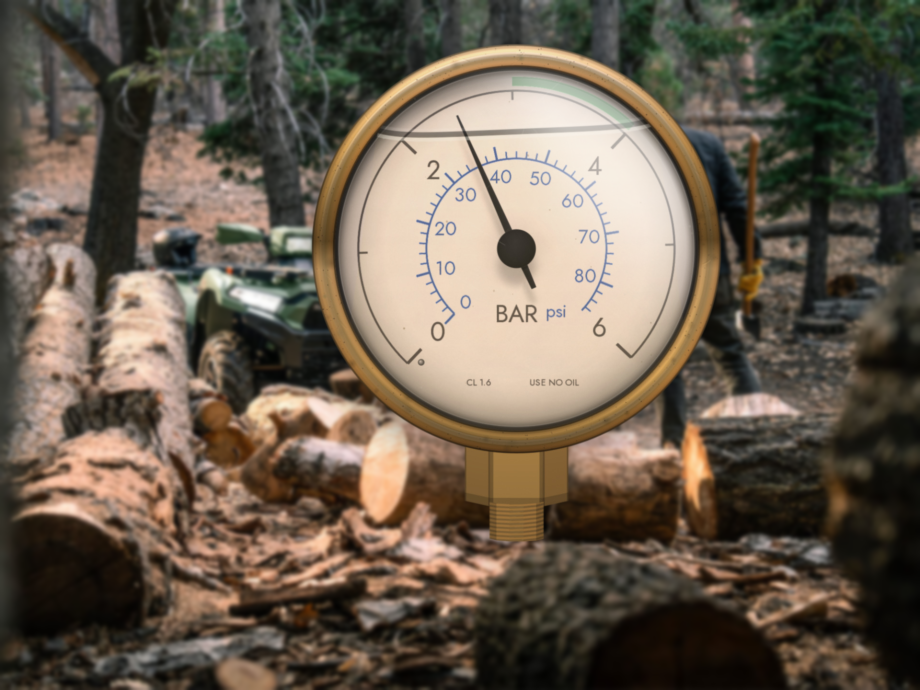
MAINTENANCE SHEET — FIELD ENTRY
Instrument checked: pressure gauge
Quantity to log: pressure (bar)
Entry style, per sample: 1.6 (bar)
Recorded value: 2.5 (bar)
